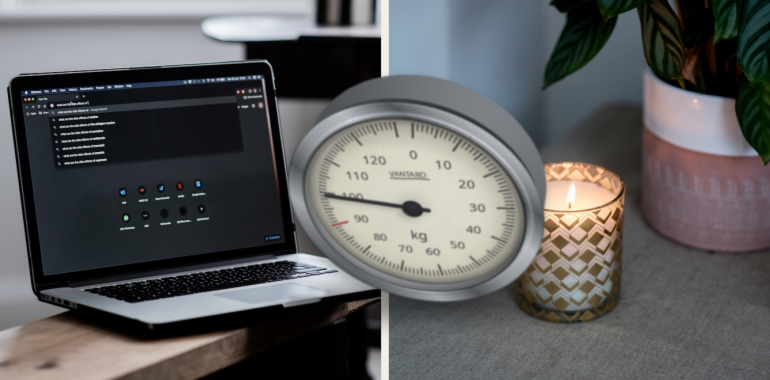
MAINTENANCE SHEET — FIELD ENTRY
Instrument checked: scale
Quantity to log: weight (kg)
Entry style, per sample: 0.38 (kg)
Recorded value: 100 (kg)
